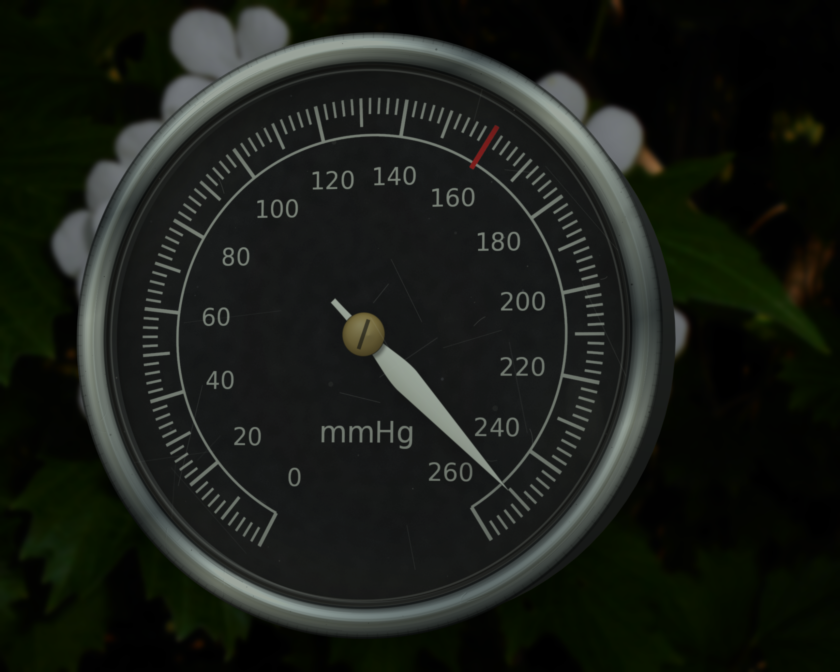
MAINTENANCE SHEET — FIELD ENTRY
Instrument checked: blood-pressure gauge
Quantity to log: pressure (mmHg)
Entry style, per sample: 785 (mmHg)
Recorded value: 250 (mmHg)
